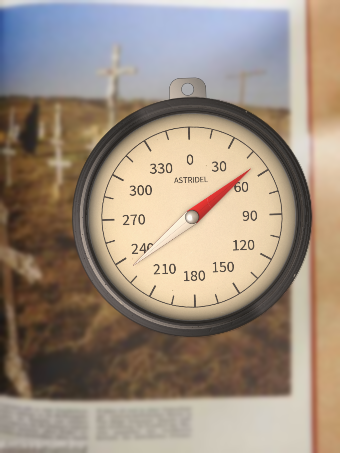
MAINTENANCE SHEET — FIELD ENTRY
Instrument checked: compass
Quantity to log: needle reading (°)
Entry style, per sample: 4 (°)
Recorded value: 52.5 (°)
